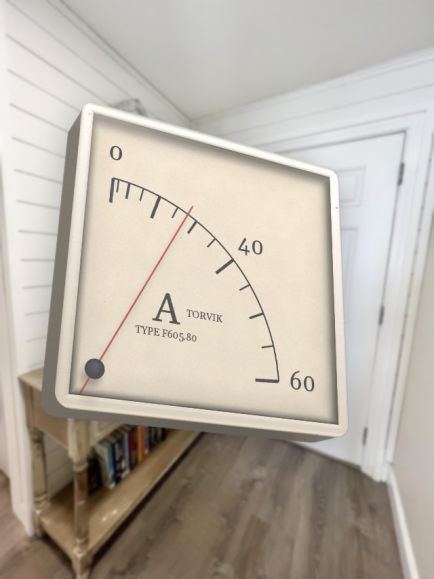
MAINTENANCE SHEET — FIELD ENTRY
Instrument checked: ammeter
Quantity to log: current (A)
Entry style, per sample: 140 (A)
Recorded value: 27.5 (A)
